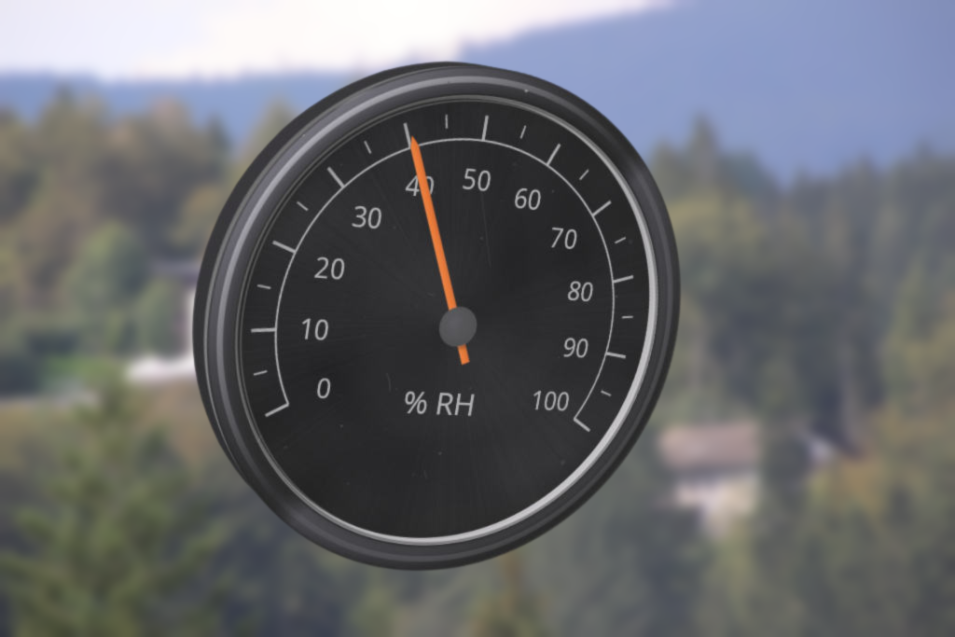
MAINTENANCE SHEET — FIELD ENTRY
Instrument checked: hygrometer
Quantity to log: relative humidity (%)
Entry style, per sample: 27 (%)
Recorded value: 40 (%)
